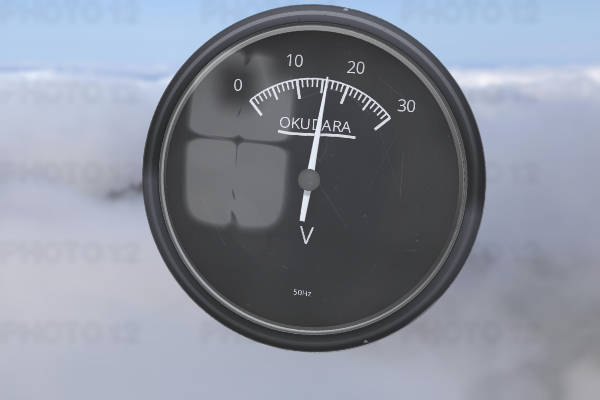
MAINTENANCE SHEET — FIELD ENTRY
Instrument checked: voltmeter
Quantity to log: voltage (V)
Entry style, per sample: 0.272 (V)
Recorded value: 16 (V)
